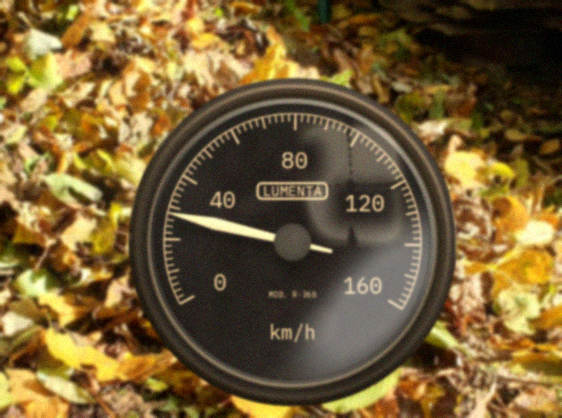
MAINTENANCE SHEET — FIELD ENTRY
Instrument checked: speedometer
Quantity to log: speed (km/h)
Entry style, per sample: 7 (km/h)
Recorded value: 28 (km/h)
